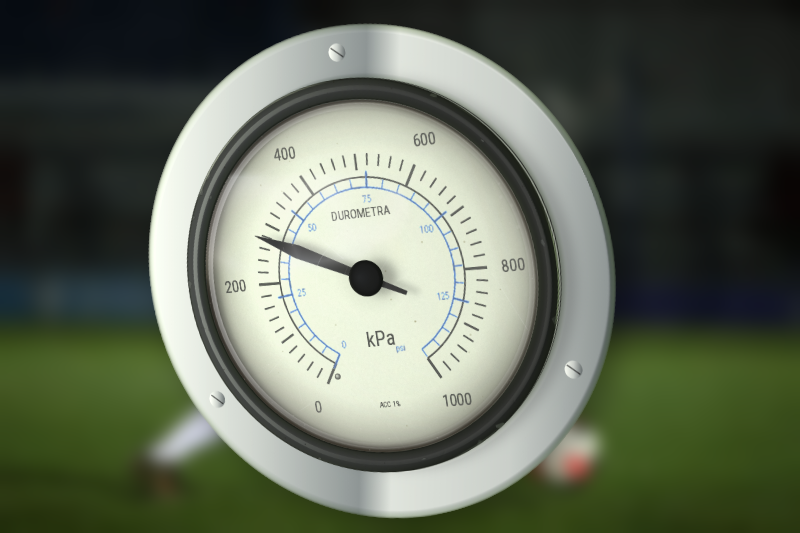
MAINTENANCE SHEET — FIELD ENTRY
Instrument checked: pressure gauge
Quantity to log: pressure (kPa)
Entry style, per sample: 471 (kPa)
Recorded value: 280 (kPa)
